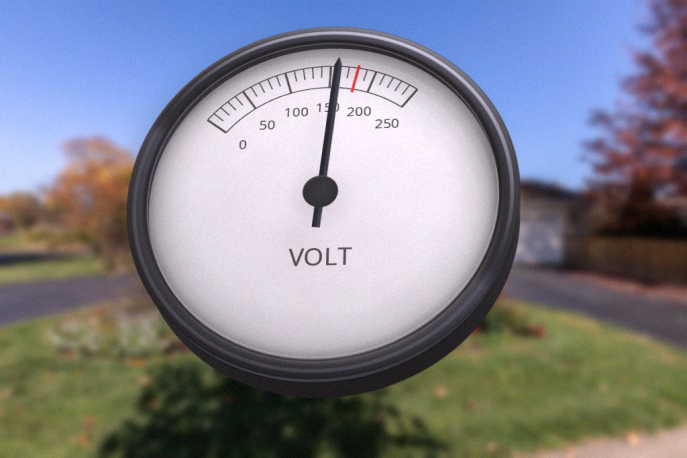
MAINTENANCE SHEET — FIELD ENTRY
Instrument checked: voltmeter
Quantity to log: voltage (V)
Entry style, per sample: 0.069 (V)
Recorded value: 160 (V)
